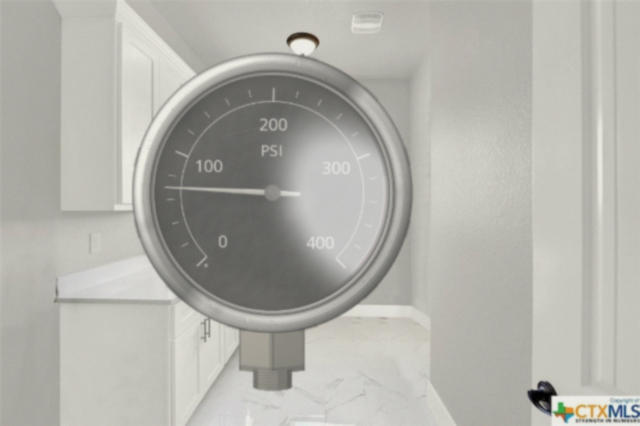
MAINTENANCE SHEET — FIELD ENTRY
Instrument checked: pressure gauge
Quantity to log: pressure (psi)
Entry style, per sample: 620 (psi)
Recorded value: 70 (psi)
